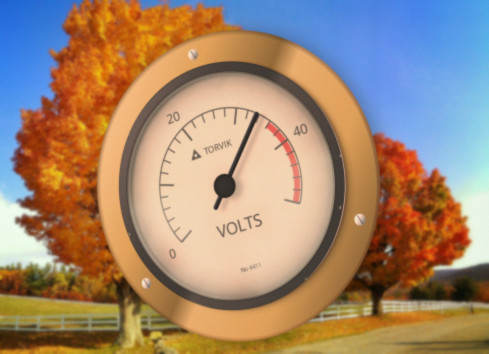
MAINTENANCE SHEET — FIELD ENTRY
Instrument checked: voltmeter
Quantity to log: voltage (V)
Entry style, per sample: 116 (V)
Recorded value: 34 (V)
